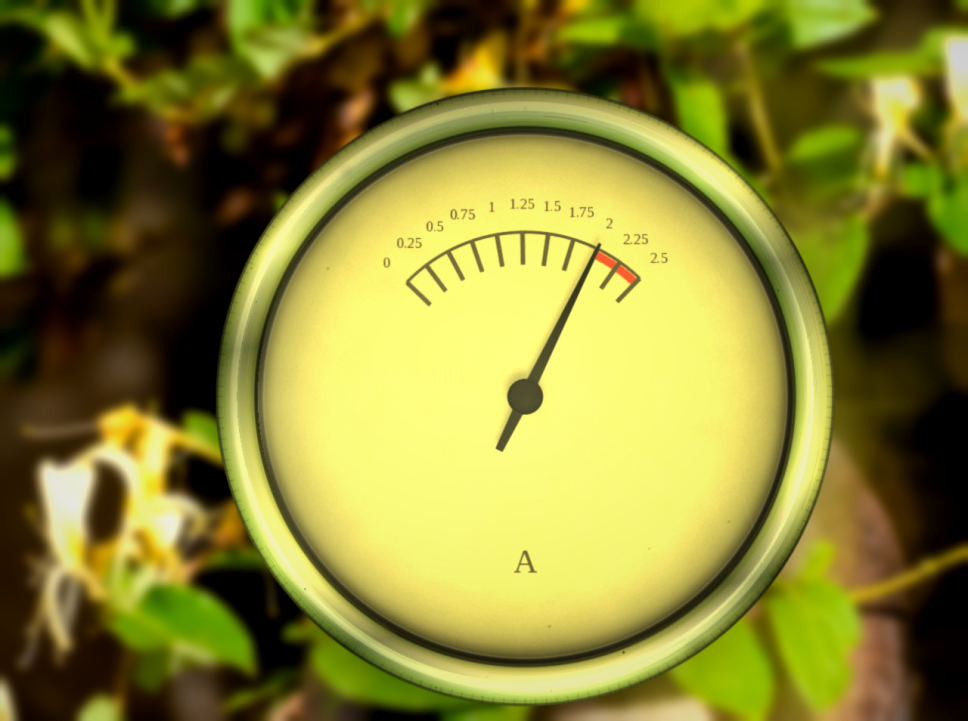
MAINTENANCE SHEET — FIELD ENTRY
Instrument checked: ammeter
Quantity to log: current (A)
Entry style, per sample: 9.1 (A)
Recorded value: 2 (A)
